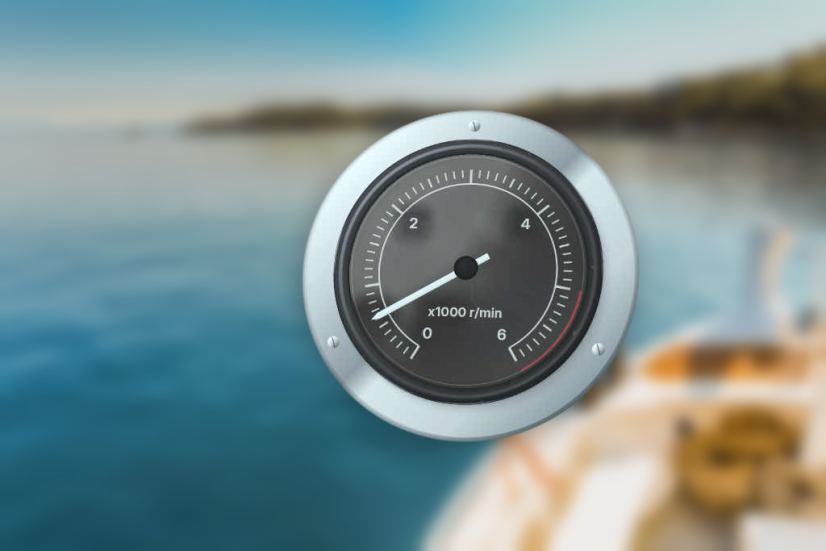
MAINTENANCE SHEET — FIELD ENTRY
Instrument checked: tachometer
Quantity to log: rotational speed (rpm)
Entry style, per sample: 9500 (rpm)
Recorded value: 600 (rpm)
